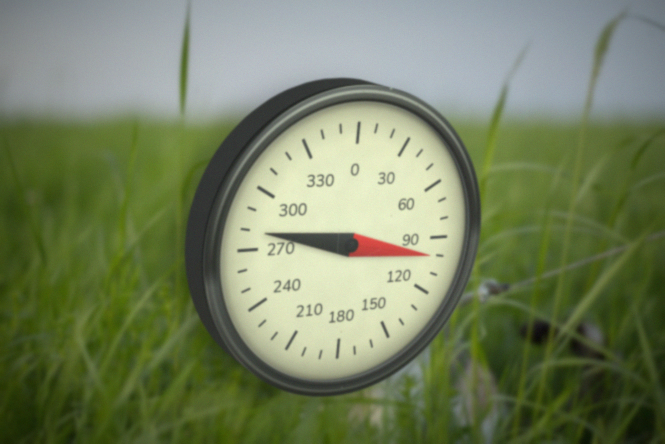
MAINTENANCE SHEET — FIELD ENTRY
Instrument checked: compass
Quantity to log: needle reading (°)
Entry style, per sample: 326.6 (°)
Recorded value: 100 (°)
